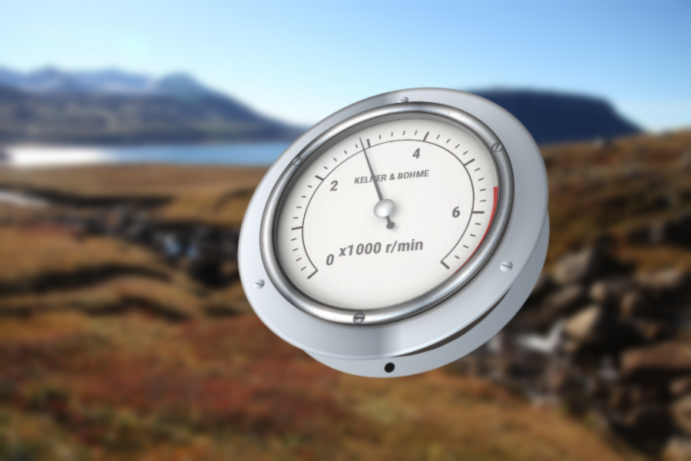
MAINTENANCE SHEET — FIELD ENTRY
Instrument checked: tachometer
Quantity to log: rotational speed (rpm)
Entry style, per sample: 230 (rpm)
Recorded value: 2900 (rpm)
